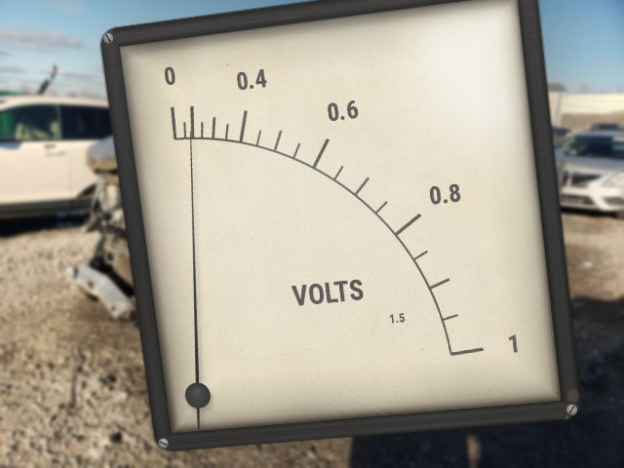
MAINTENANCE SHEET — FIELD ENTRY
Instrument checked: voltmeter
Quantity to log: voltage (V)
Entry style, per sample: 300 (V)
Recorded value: 0.2 (V)
